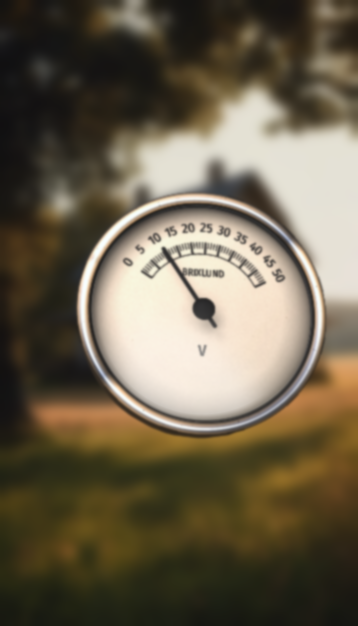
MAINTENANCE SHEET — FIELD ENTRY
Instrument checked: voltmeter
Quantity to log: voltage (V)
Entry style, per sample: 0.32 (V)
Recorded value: 10 (V)
